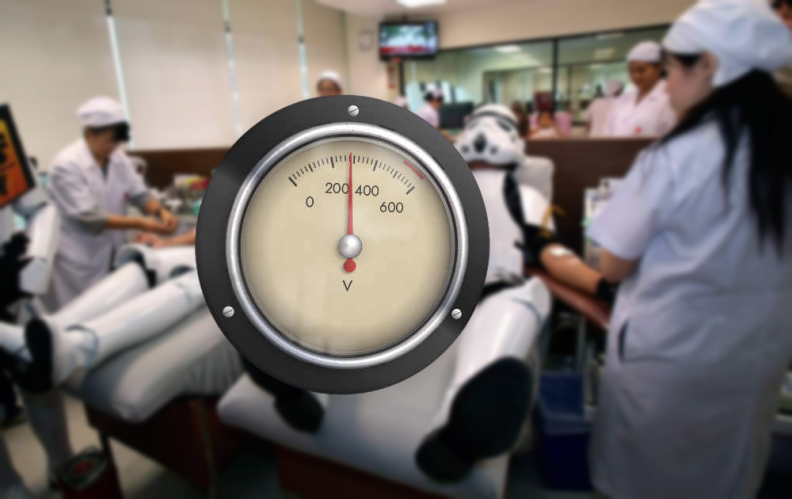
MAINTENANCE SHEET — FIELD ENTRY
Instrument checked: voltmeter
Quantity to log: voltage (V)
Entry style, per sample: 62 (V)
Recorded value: 280 (V)
